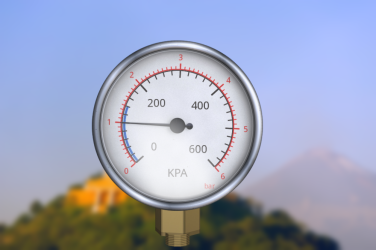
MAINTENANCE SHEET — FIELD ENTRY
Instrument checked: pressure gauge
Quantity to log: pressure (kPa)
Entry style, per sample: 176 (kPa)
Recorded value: 100 (kPa)
